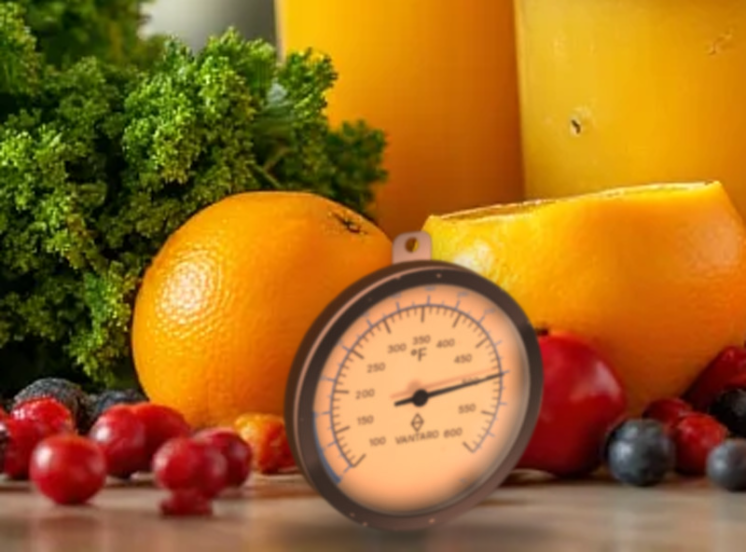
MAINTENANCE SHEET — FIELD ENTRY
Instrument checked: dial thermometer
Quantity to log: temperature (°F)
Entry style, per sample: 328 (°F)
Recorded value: 500 (°F)
